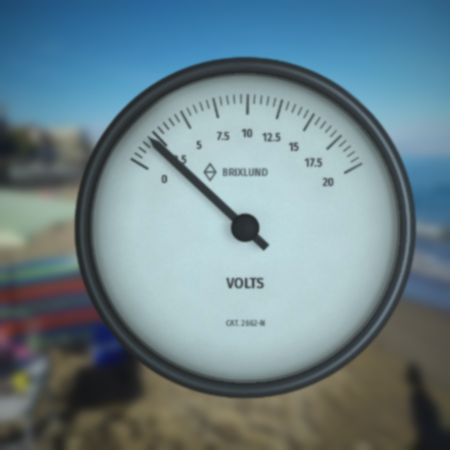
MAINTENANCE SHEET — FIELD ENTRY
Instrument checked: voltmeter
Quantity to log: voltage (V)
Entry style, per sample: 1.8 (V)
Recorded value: 2 (V)
